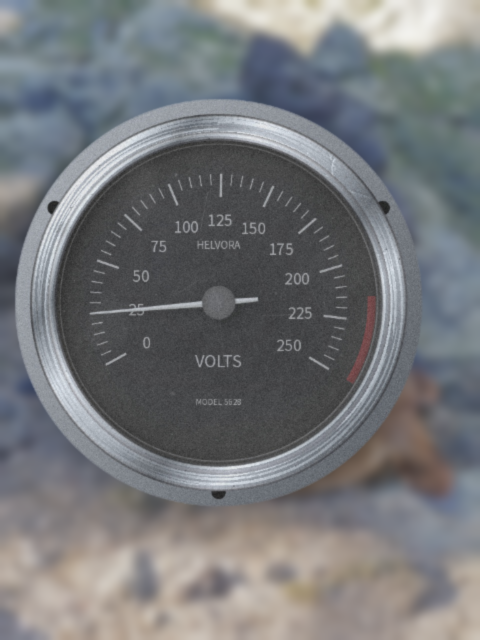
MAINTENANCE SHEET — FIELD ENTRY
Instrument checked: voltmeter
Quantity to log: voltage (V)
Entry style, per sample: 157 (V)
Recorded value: 25 (V)
